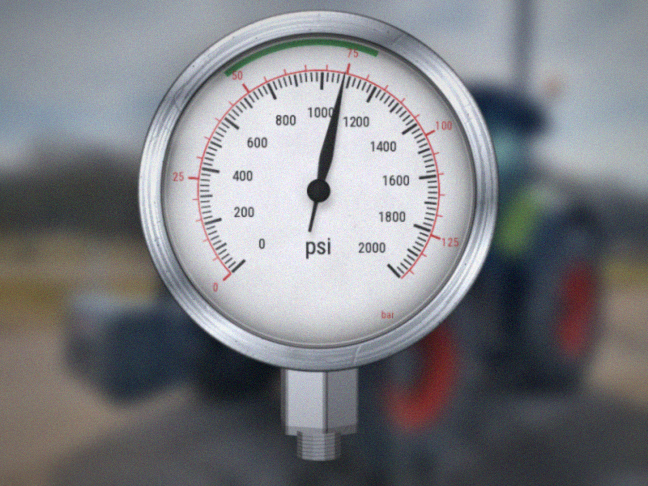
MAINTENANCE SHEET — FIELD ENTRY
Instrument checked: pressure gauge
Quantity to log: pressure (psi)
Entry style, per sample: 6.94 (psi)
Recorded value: 1080 (psi)
